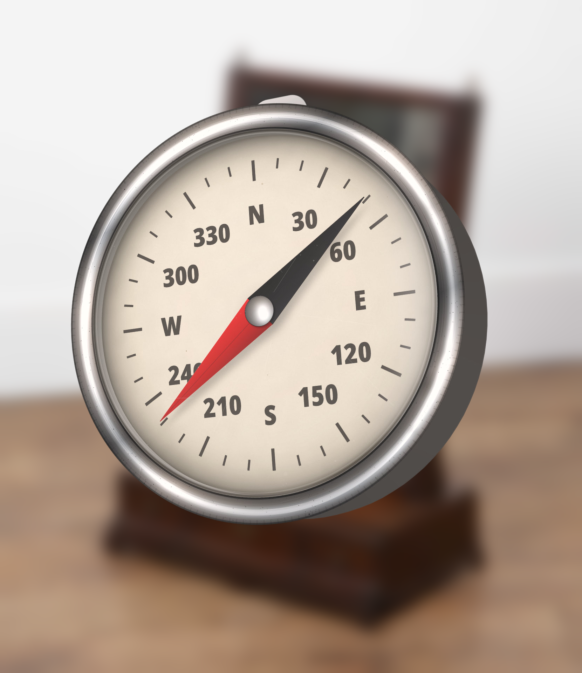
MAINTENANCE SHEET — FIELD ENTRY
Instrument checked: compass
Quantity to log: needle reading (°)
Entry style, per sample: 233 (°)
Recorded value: 230 (°)
